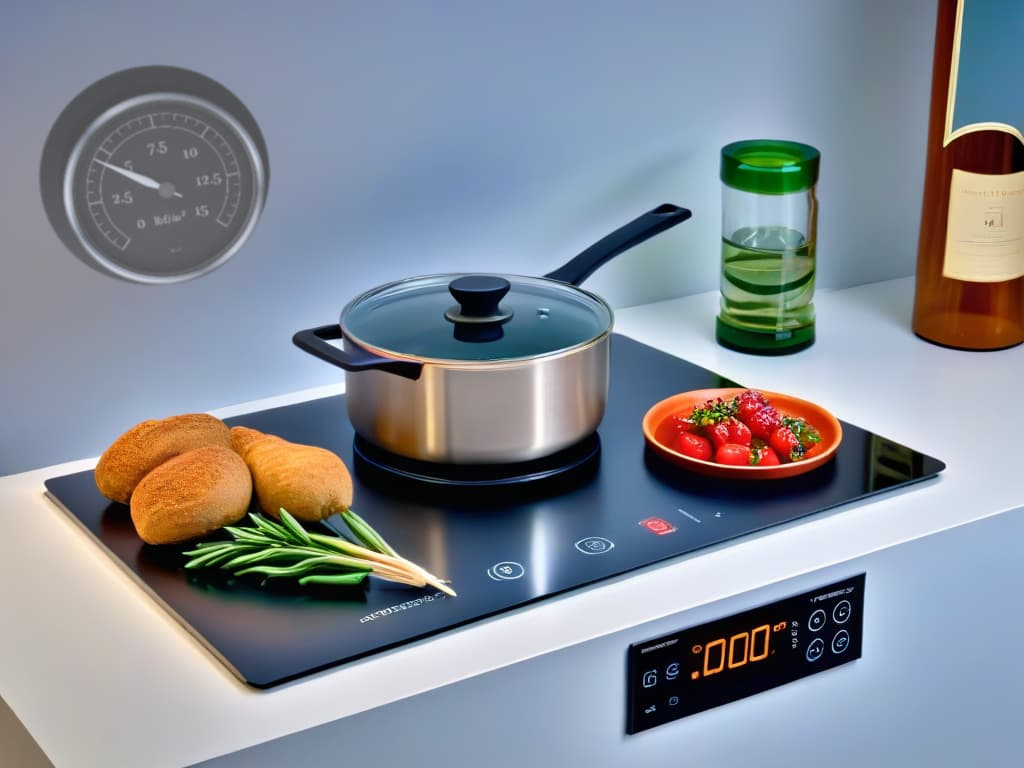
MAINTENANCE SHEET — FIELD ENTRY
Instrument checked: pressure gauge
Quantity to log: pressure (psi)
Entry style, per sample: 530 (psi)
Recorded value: 4.5 (psi)
